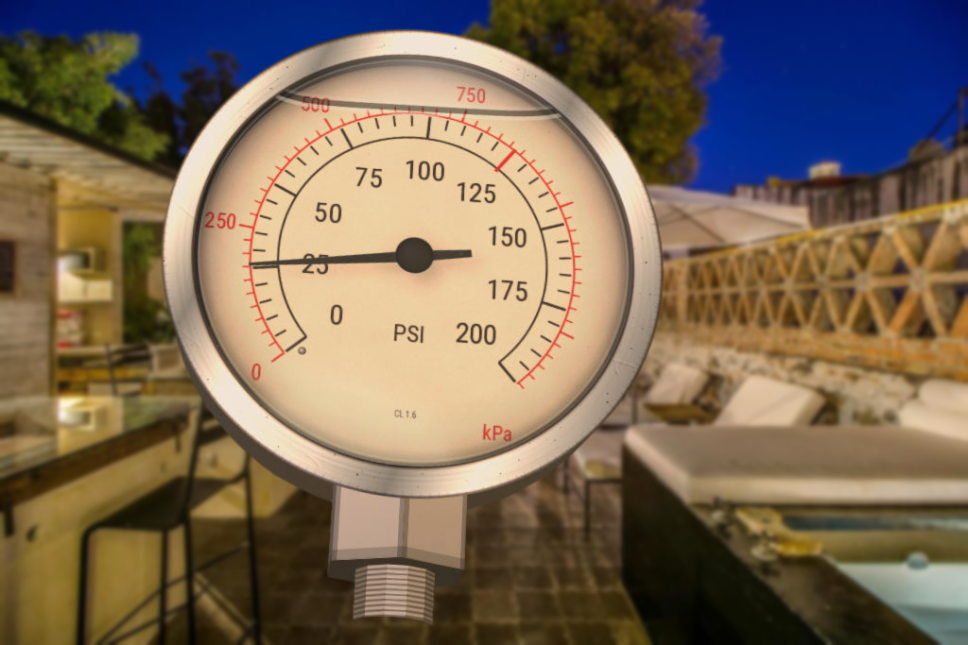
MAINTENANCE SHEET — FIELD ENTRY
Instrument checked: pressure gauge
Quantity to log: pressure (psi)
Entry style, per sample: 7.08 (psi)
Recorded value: 25 (psi)
